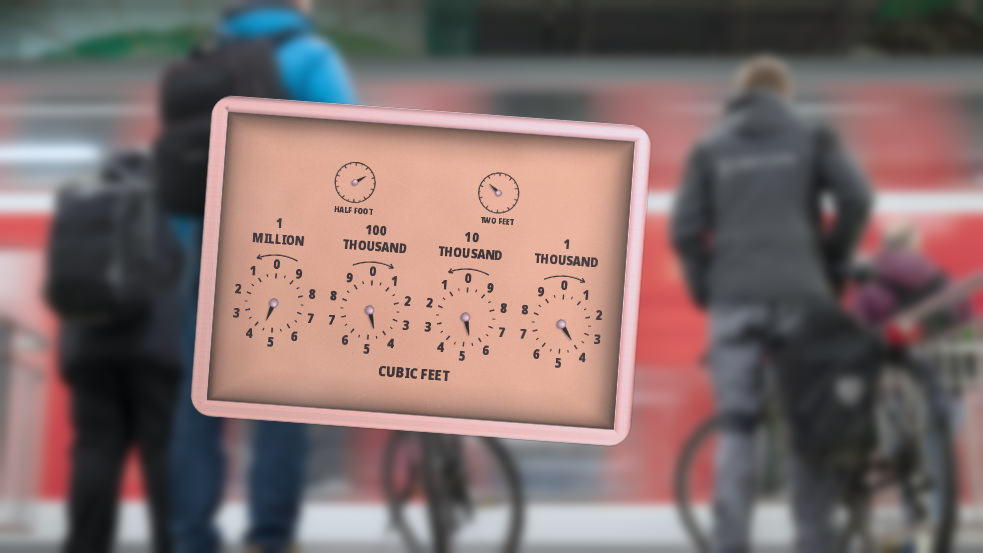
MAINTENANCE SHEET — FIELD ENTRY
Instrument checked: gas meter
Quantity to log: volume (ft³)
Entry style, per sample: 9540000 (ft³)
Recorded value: 445400 (ft³)
